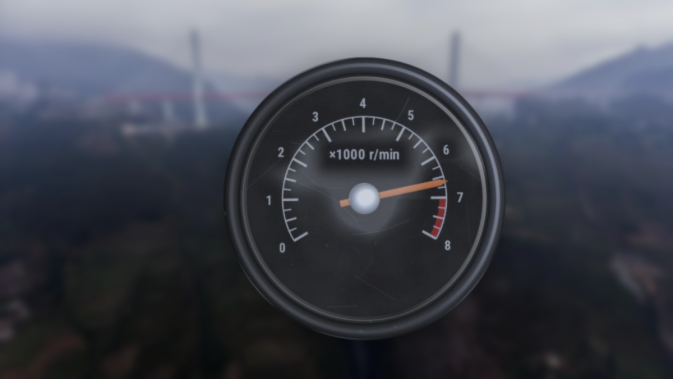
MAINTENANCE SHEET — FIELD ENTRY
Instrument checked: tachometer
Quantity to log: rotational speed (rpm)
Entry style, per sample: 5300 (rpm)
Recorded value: 6625 (rpm)
